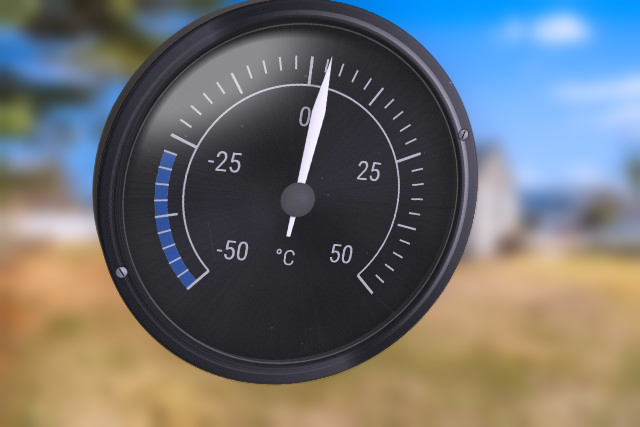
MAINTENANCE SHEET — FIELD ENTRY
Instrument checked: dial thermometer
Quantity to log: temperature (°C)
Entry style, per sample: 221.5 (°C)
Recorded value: 2.5 (°C)
